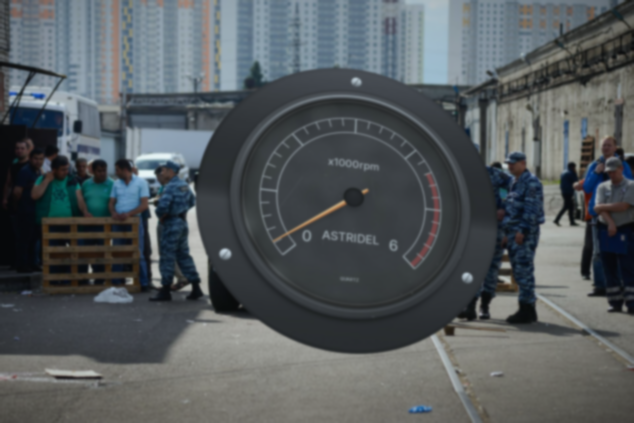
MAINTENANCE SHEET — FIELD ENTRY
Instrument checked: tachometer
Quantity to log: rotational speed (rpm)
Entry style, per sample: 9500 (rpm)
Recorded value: 200 (rpm)
